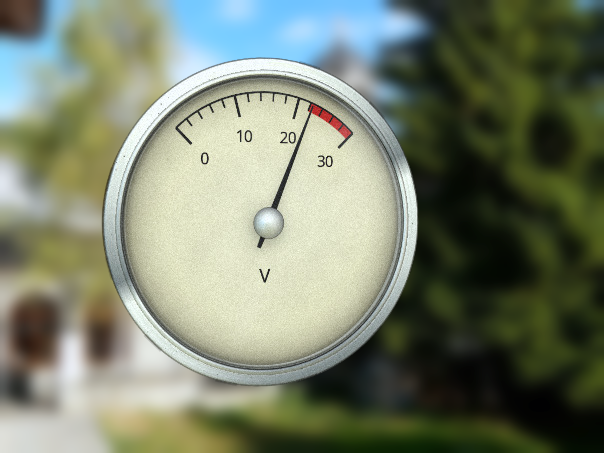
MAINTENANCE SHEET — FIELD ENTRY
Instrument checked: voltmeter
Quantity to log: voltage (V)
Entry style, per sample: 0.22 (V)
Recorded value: 22 (V)
